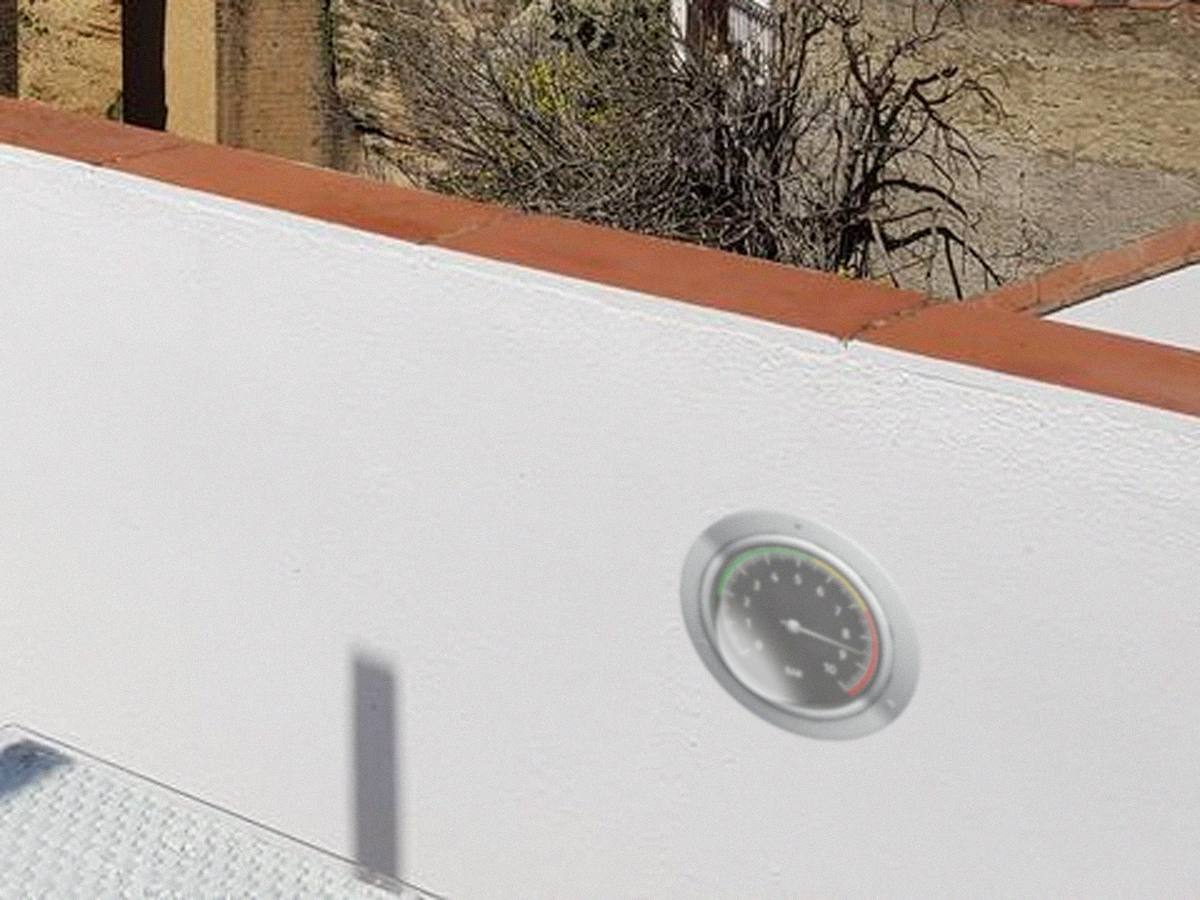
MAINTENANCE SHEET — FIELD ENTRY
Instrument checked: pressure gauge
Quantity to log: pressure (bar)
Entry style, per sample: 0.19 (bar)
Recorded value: 8.5 (bar)
